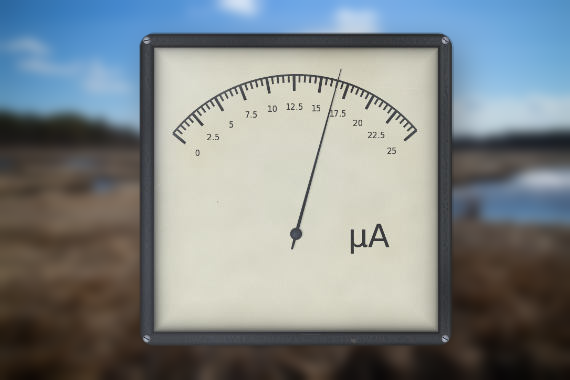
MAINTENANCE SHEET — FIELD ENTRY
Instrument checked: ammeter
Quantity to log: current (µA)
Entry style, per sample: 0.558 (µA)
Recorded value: 16.5 (µA)
